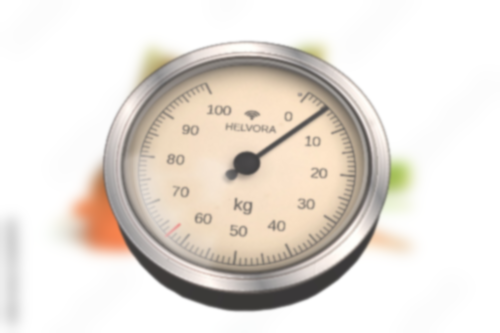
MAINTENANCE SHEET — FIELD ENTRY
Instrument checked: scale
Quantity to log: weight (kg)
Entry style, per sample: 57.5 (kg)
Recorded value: 5 (kg)
